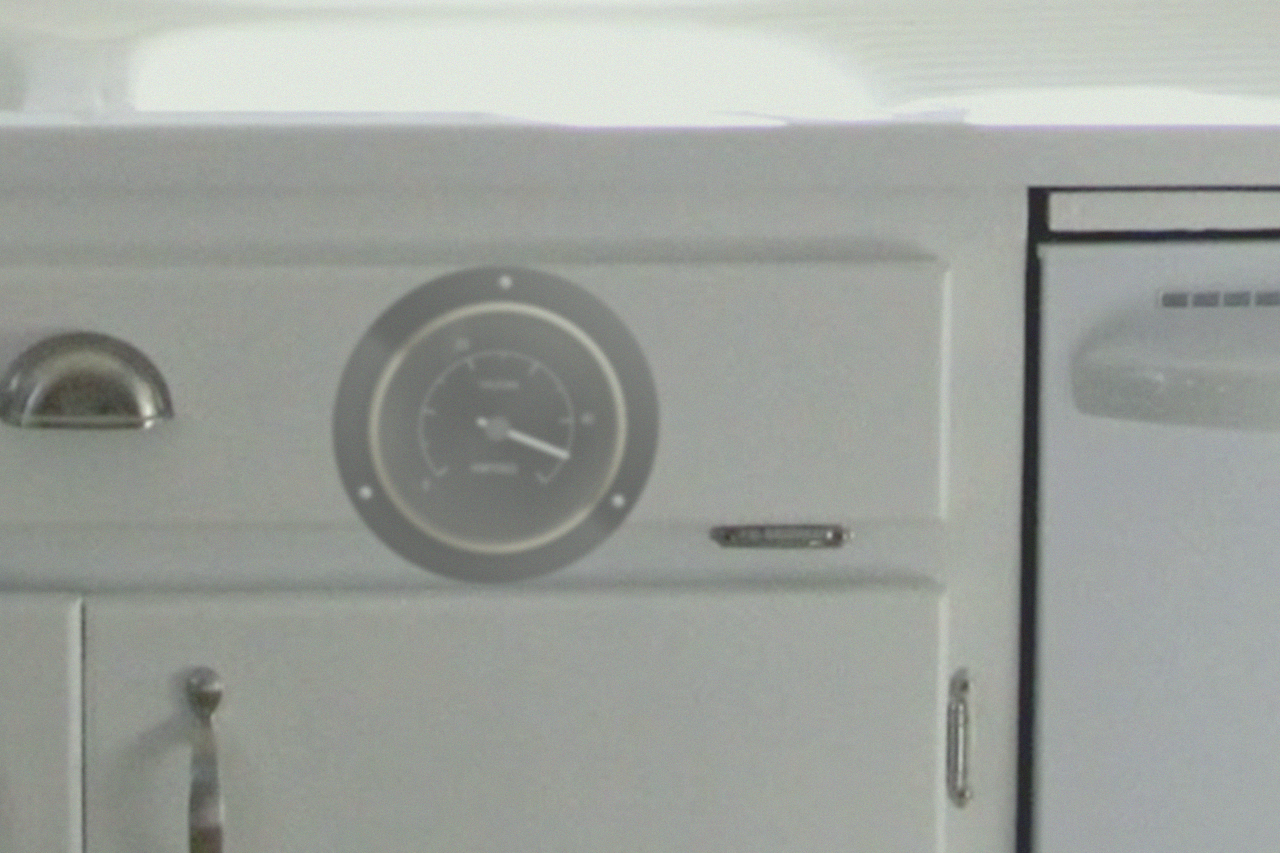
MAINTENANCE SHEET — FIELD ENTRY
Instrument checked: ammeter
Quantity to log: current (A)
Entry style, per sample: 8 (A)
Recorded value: 45 (A)
